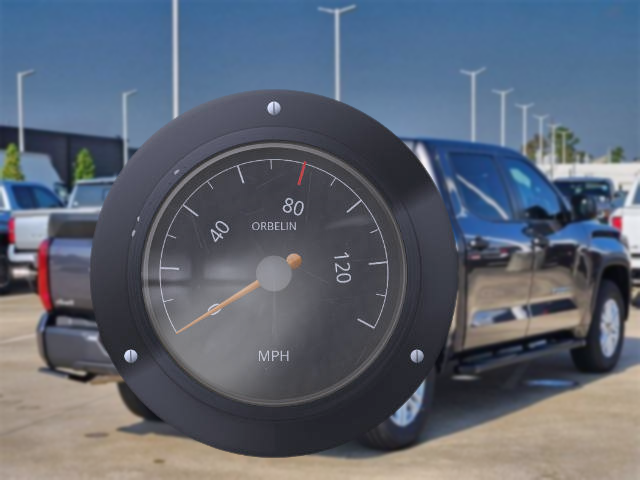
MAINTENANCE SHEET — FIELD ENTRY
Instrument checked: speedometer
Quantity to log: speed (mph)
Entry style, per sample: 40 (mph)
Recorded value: 0 (mph)
